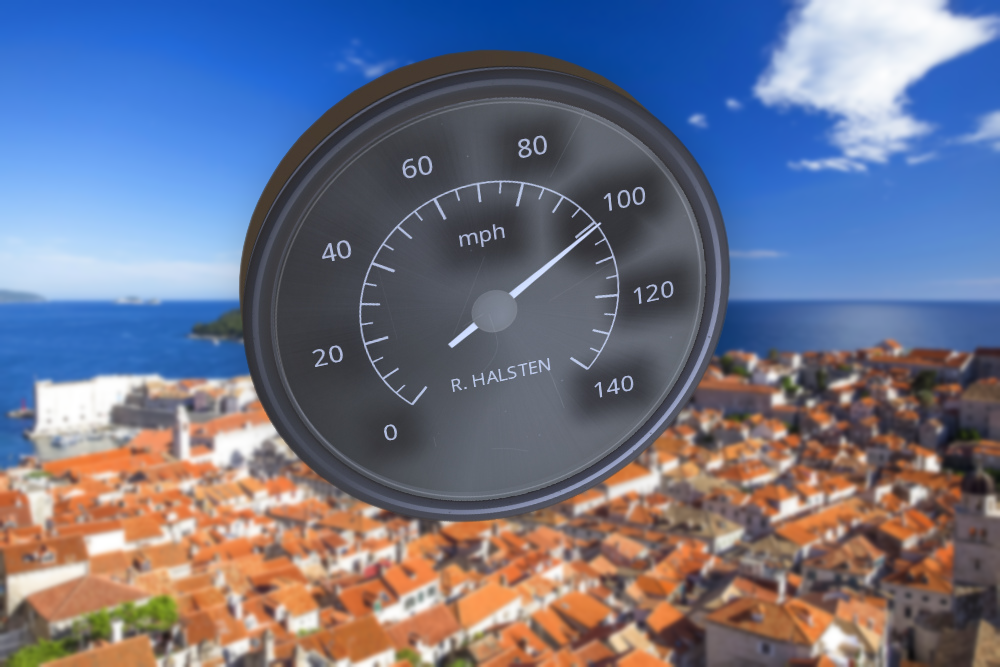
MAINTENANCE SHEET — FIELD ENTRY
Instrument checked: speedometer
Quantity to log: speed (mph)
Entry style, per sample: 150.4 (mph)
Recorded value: 100 (mph)
